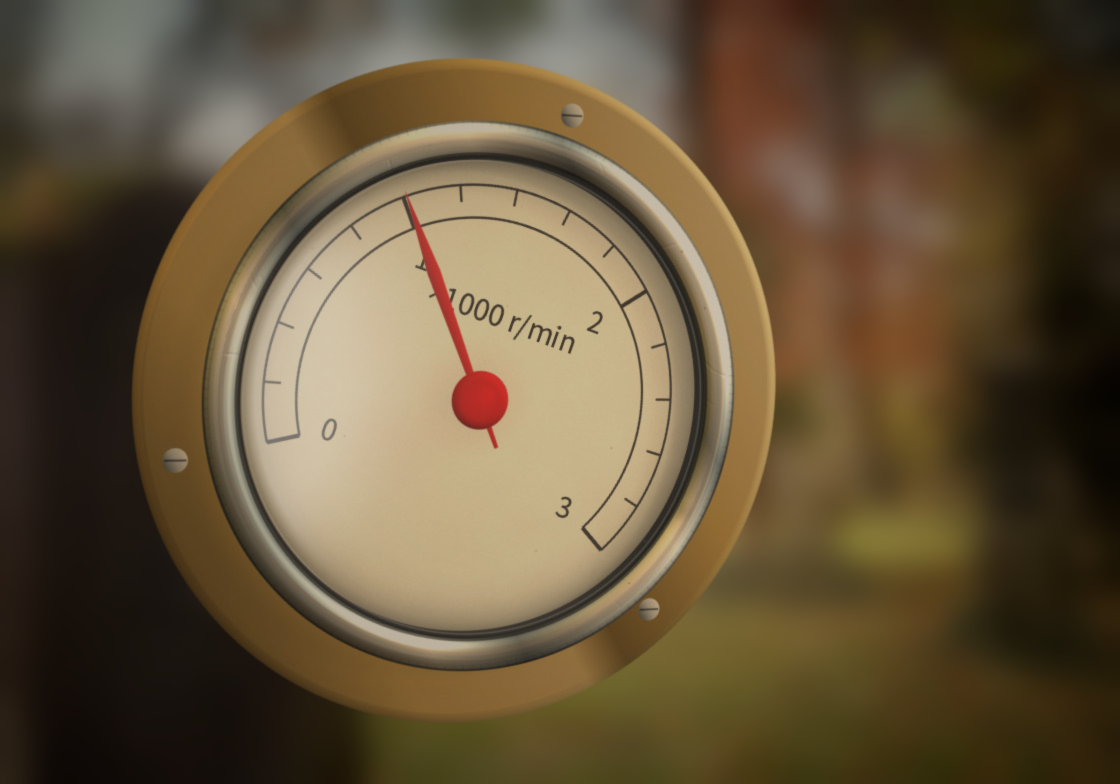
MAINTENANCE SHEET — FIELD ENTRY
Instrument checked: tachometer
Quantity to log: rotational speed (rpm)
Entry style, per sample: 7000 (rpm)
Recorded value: 1000 (rpm)
